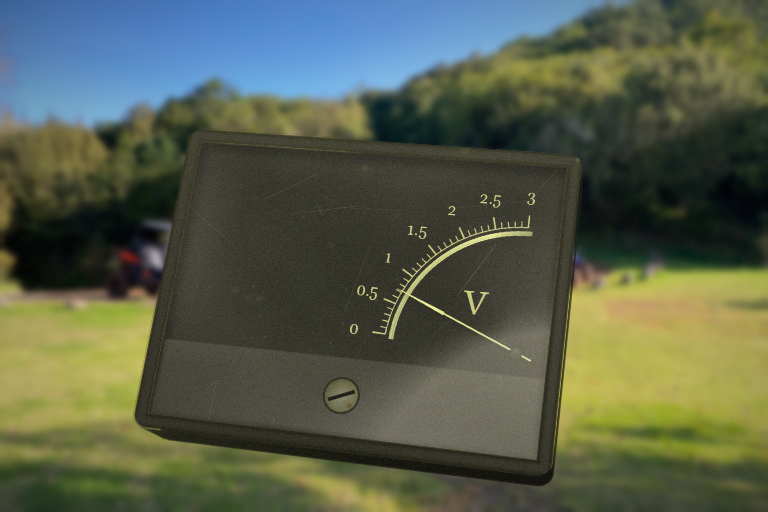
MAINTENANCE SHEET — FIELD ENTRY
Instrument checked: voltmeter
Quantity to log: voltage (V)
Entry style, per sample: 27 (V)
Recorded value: 0.7 (V)
